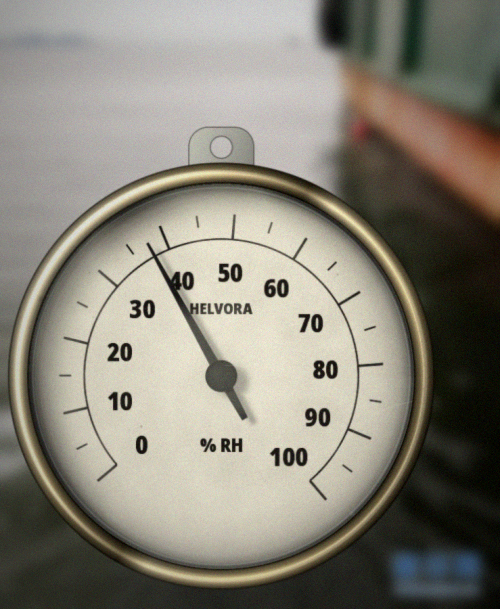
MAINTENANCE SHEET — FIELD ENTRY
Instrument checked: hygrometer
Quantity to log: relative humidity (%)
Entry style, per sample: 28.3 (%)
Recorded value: 37.5 (%)
